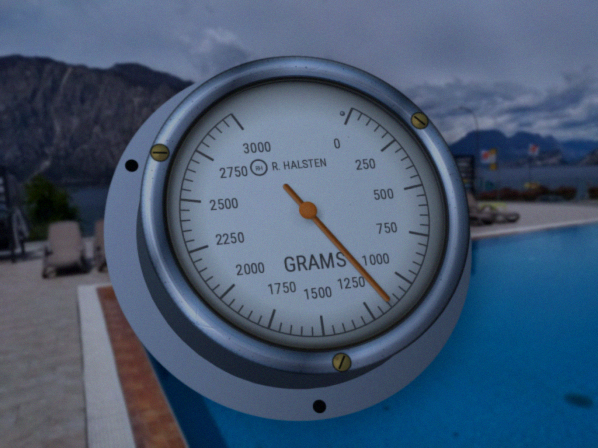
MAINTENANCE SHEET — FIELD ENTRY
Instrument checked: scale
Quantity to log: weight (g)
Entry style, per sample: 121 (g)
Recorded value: 1150 (g)
